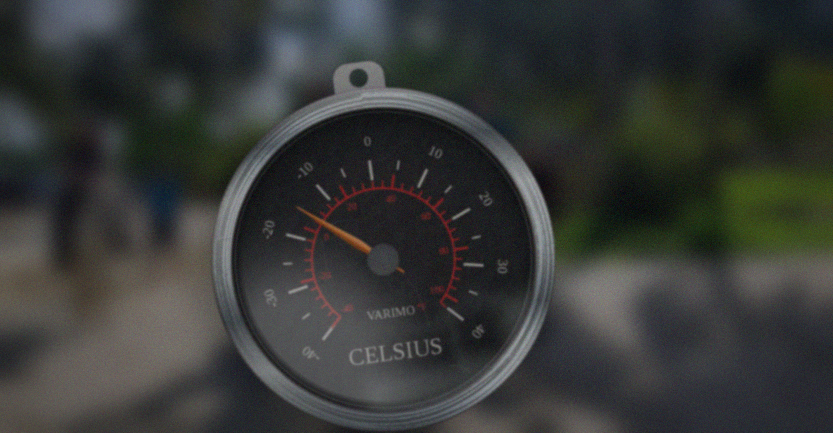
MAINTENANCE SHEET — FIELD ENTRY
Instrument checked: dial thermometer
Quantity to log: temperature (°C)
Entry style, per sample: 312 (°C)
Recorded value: -15 (°C)
